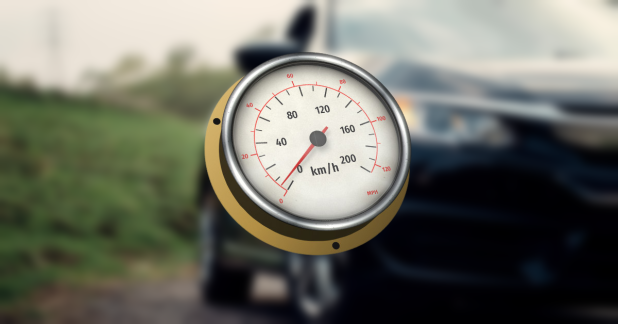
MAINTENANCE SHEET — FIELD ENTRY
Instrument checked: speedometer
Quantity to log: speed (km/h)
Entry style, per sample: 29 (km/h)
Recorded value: 5 (km/h)
